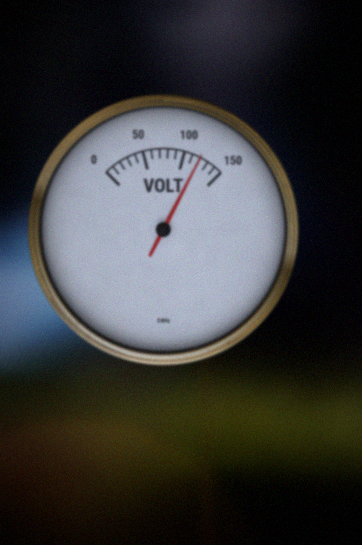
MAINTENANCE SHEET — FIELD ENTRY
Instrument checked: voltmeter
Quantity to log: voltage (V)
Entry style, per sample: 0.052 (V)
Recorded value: 120 (V)
